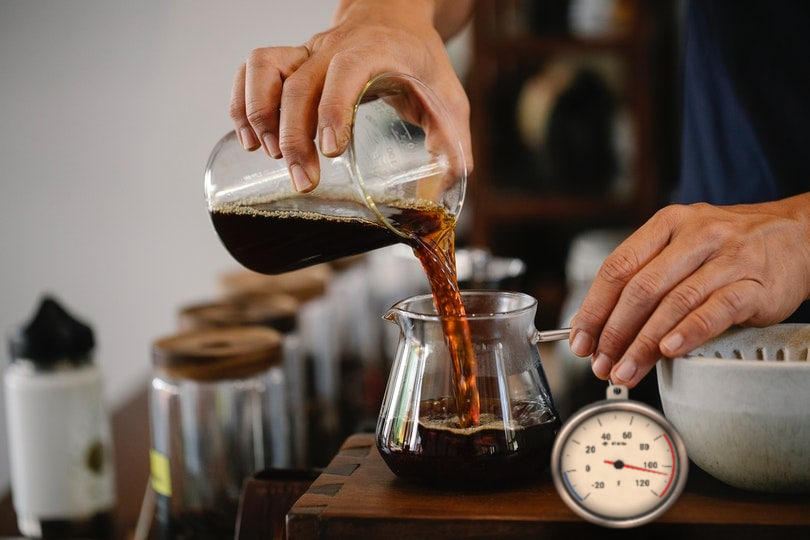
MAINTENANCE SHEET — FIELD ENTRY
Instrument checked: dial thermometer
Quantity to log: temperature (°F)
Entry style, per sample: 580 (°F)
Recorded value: 105 (°F)
